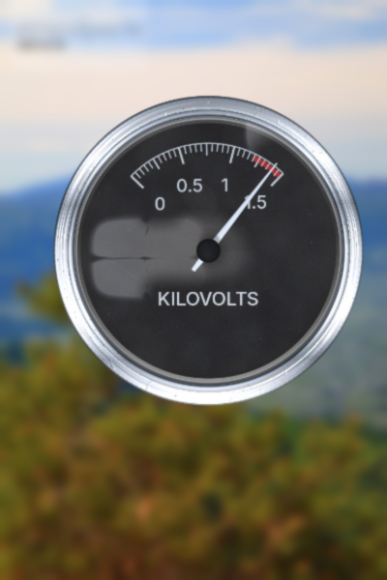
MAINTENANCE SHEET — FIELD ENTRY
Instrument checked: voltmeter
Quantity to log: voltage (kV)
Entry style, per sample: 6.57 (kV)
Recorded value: 1.4 (kV)
